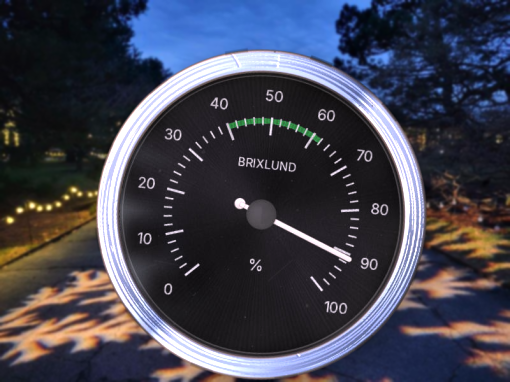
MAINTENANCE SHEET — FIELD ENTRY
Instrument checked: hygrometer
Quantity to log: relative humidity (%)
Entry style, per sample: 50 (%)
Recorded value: 91 (%)
